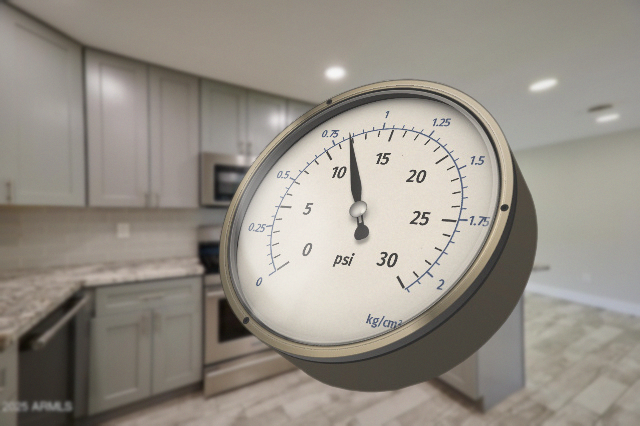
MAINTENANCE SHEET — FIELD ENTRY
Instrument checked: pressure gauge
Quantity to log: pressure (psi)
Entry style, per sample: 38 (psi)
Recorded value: 12 (psi)
